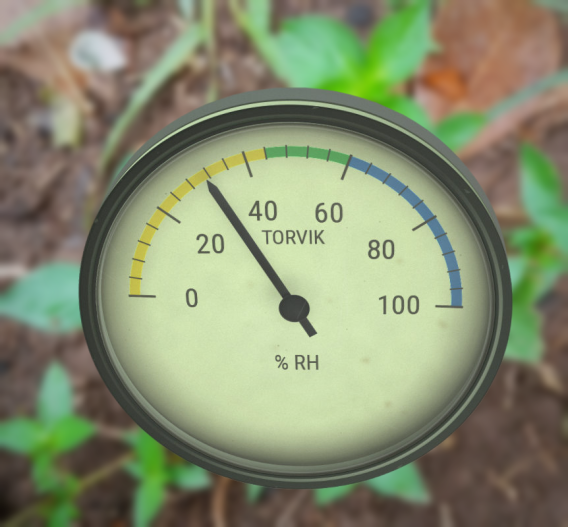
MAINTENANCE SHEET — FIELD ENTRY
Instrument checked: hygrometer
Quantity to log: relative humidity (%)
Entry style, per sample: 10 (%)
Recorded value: 32 (%)
